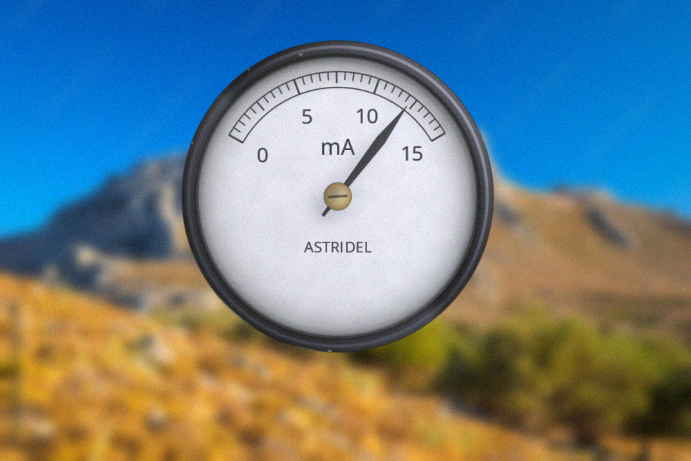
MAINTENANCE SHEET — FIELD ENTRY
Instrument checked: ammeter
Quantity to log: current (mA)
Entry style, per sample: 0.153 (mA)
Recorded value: 12.25 (mA)
